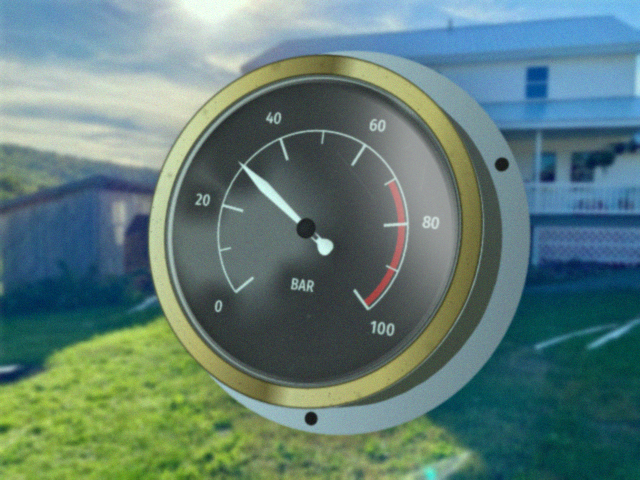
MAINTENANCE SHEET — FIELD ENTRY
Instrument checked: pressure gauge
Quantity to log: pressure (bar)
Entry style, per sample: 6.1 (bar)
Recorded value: 30 (bar)
